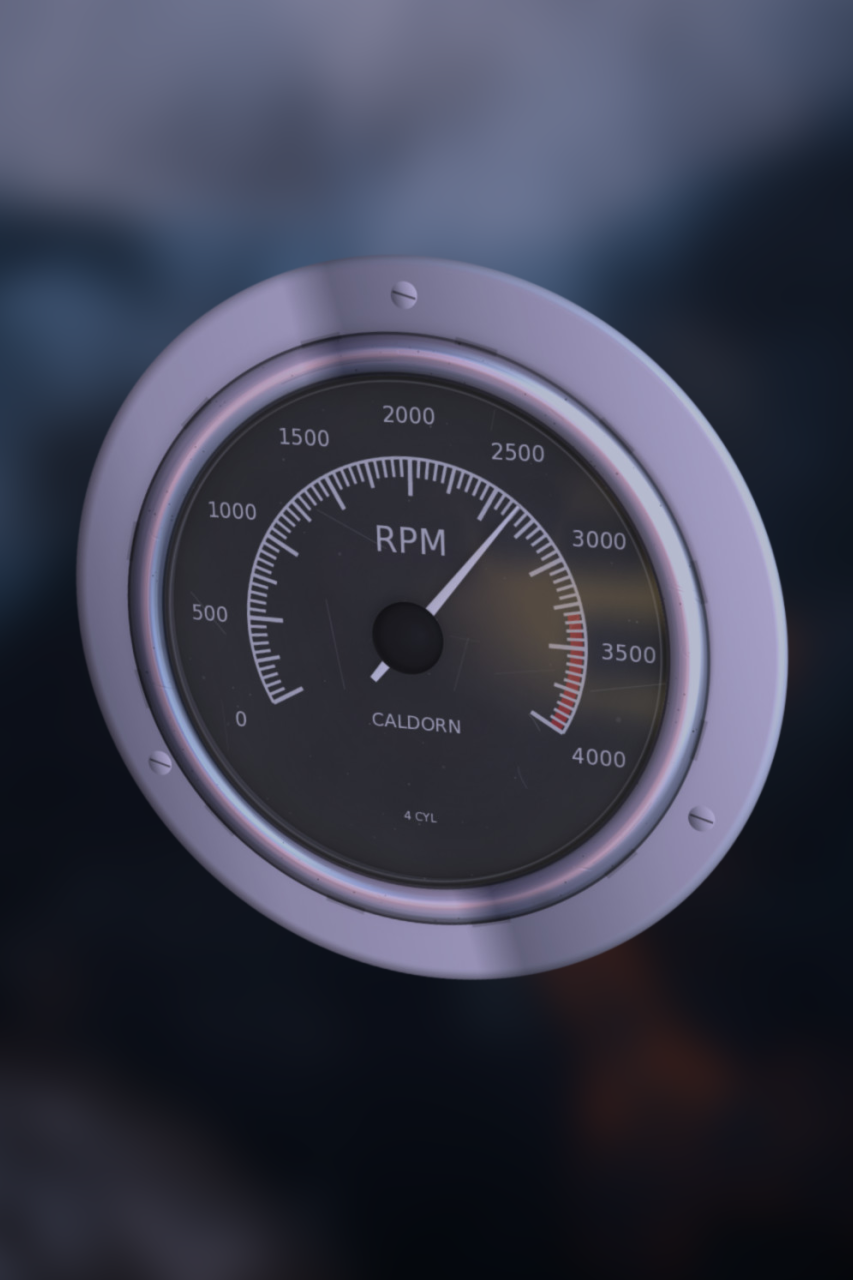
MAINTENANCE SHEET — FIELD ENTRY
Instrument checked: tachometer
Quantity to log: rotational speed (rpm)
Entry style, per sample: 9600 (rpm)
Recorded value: 2650 (rpm)
